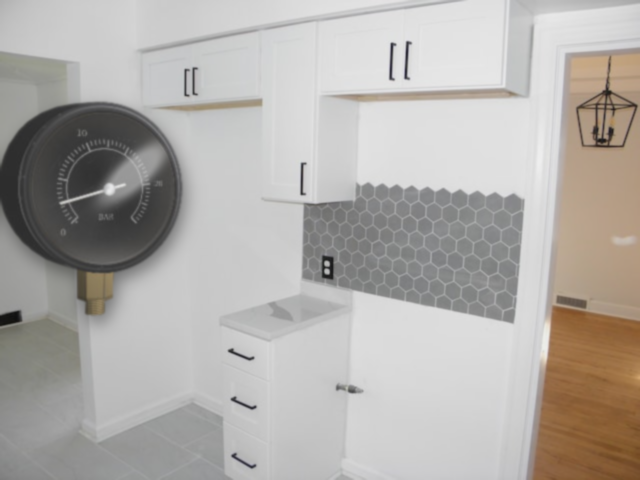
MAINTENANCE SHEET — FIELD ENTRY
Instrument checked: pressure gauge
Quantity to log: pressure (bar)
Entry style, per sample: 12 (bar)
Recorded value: 2.5 (bar)
